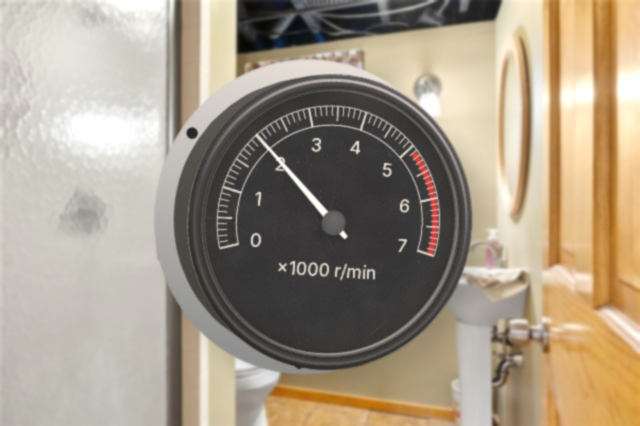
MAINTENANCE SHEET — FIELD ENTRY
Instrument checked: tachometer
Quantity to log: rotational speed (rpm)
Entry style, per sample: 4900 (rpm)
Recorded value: 2000 (rpm)
